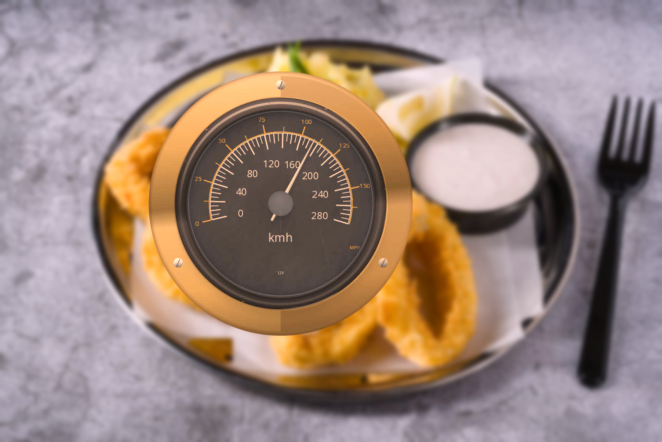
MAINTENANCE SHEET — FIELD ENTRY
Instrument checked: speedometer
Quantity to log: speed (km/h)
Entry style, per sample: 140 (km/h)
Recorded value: 175 (km/h)
